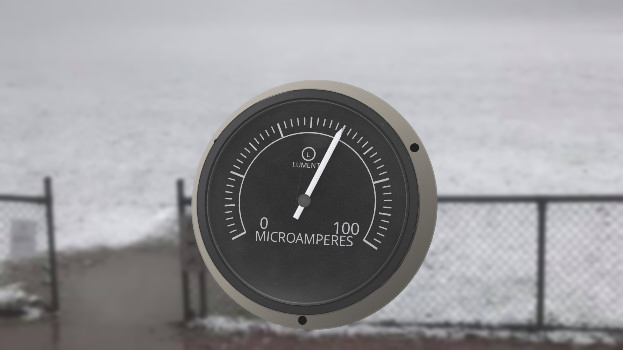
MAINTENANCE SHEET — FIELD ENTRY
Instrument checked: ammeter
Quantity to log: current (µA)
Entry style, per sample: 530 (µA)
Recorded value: 60 (µA)
